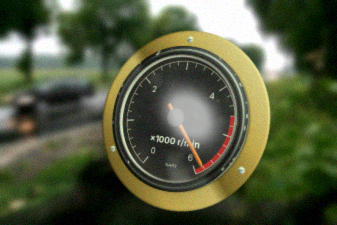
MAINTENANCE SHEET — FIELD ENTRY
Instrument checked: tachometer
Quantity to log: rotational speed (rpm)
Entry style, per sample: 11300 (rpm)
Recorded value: 5800 (rpm)
